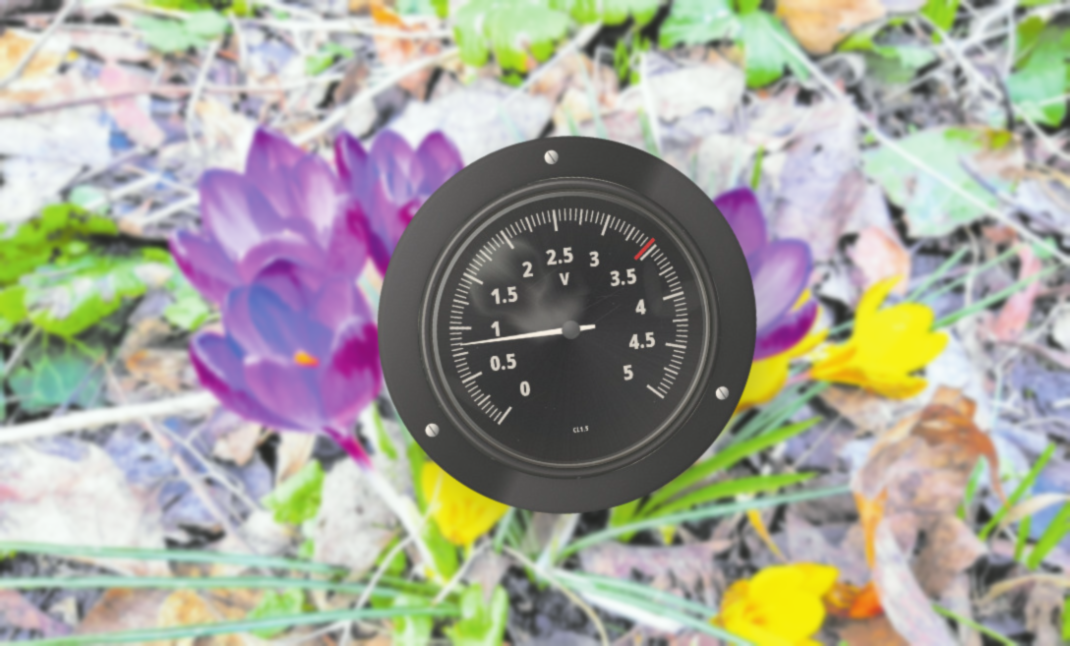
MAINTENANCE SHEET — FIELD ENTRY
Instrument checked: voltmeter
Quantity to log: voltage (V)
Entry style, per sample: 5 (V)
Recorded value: 0.85 (V)
